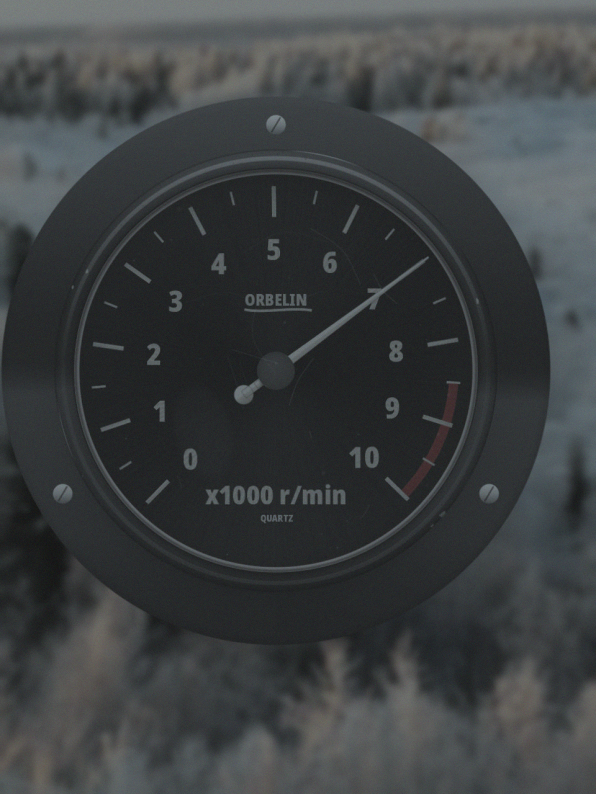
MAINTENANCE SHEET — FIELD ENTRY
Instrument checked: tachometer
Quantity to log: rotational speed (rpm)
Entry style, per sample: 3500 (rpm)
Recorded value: 7000 (rpm)
